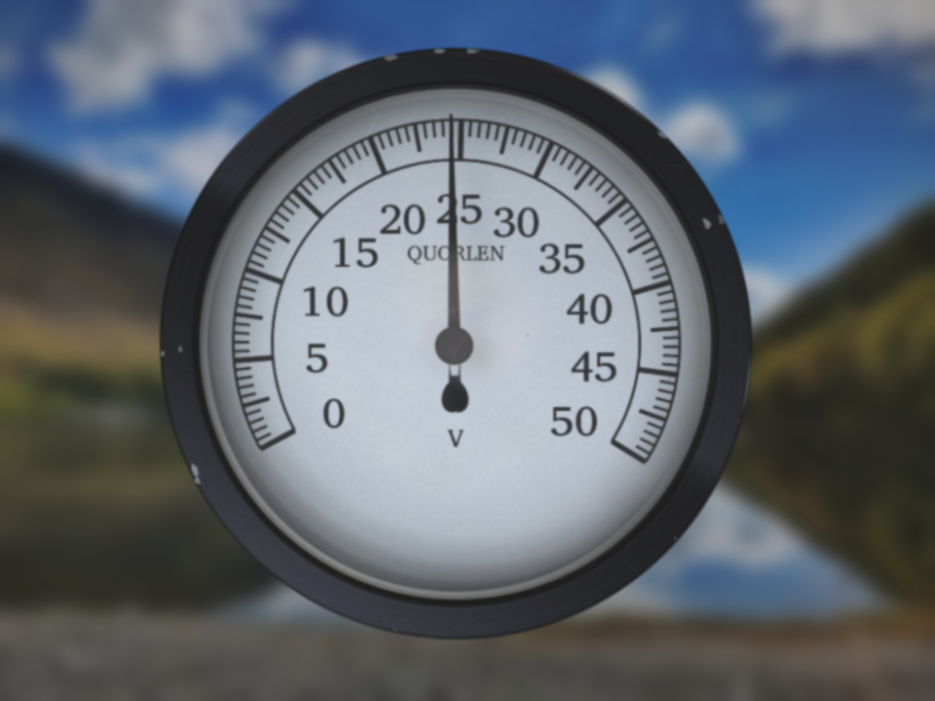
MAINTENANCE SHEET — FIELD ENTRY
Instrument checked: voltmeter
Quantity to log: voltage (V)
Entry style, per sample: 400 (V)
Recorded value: 24.5 (V)
